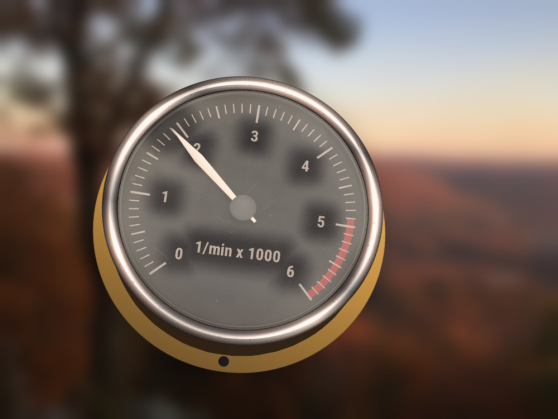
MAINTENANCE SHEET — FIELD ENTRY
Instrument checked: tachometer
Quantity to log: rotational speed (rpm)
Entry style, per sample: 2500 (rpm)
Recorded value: 1900 (rpm)
